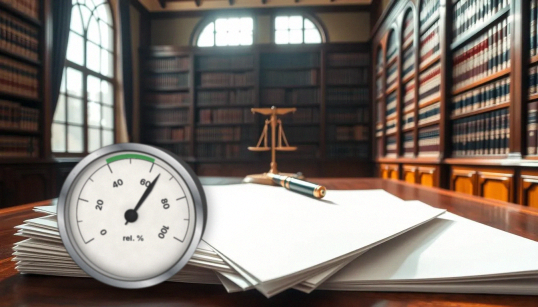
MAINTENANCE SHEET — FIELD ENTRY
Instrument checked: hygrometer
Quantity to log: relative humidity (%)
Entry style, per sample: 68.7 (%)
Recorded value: 65 (%)
